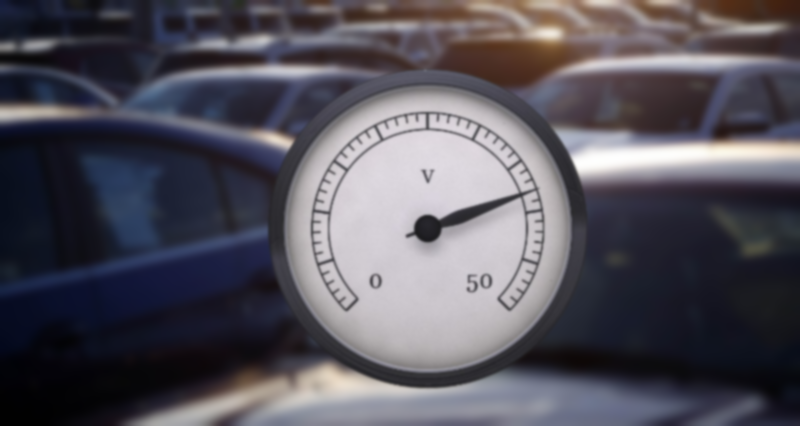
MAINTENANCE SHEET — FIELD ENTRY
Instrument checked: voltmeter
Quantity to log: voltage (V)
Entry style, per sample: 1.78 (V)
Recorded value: 38 (V)
